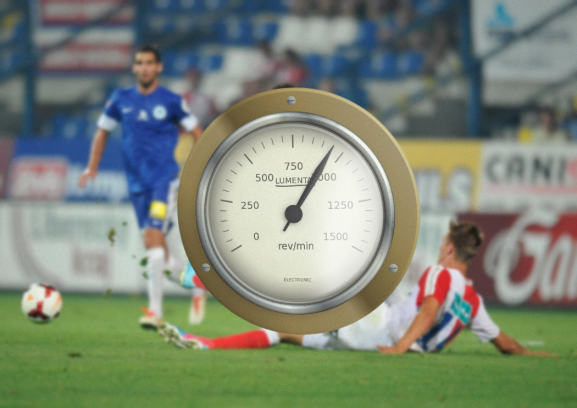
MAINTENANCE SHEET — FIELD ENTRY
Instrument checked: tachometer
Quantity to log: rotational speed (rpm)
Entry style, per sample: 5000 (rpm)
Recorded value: 950 (rpm)
